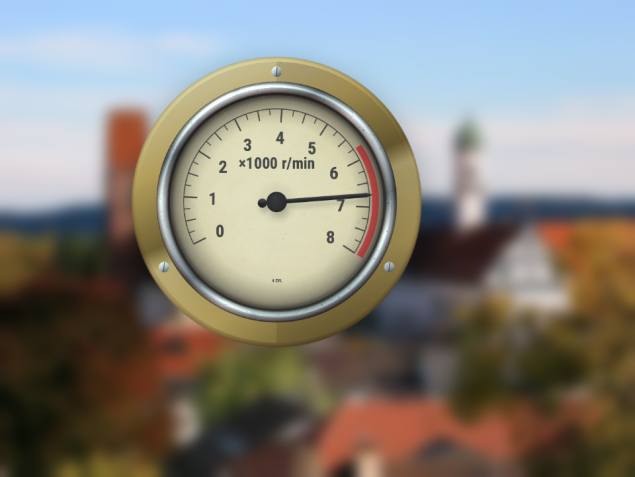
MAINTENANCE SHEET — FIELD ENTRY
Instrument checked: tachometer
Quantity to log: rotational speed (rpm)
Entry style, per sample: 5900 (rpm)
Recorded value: 6750 (rpm)
